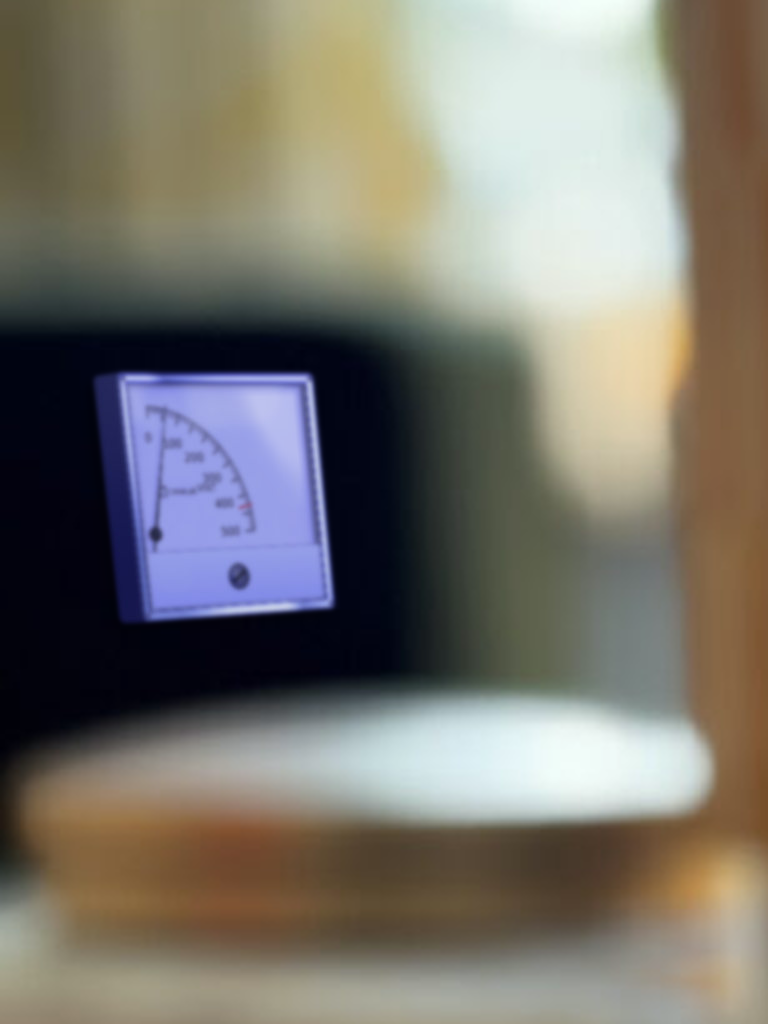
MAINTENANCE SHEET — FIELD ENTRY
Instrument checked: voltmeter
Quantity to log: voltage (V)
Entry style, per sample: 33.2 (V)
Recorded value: 50 (V)
